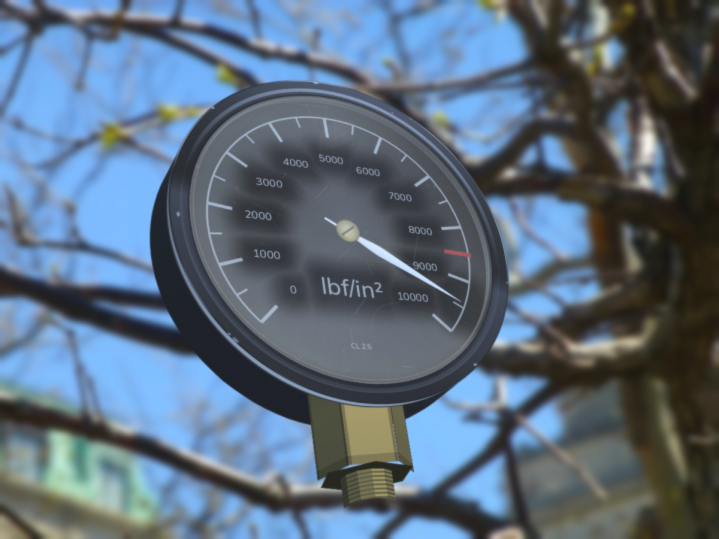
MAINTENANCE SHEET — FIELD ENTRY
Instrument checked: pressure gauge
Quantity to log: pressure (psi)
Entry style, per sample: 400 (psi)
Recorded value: 9500 (psi)
